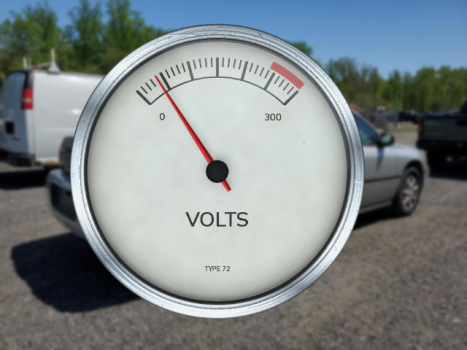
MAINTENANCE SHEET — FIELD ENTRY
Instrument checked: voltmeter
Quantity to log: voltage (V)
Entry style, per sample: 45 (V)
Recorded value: 40 (V)
